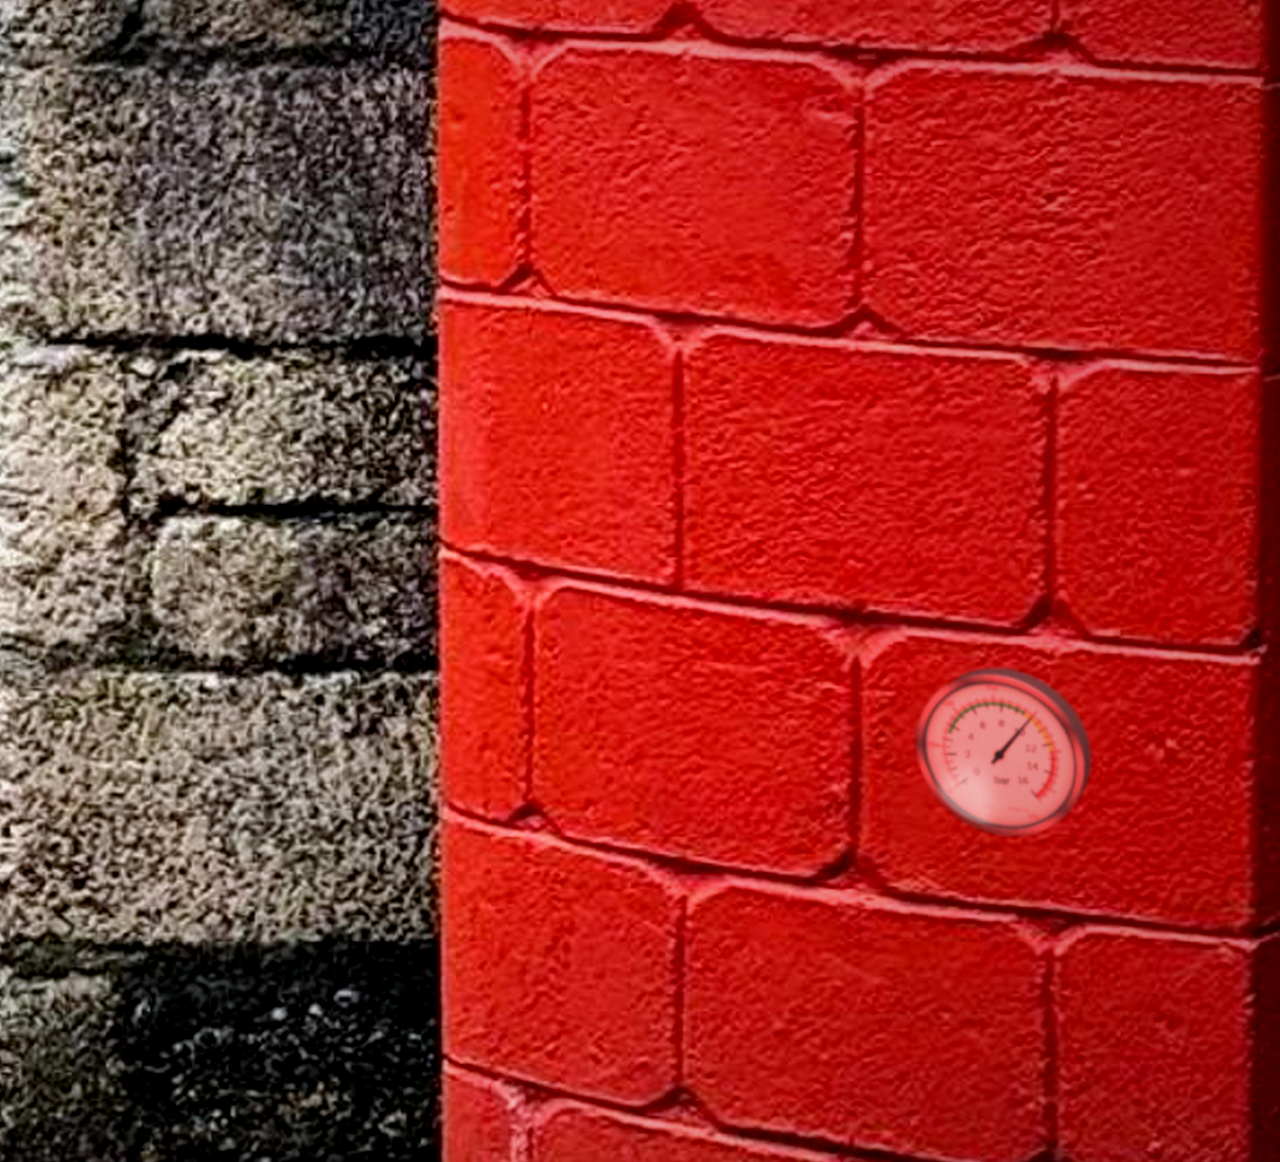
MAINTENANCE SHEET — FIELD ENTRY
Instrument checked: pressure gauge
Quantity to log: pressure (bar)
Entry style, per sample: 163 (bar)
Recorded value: 10 (bar)
